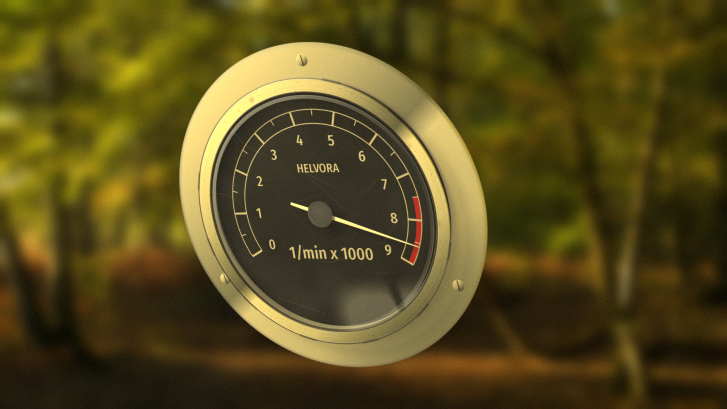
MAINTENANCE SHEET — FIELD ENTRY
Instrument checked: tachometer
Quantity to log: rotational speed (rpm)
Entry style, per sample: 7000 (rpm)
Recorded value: 8500 (rpm)
